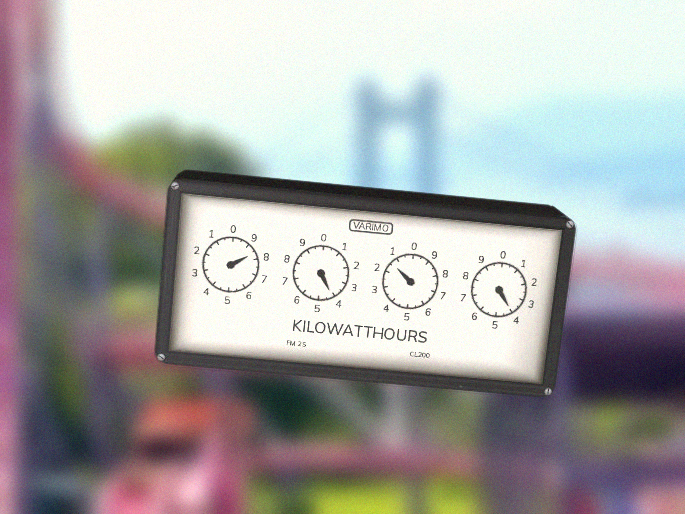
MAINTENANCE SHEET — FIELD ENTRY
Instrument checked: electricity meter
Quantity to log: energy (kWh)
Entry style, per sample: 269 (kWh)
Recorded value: 8414 (kWh)
